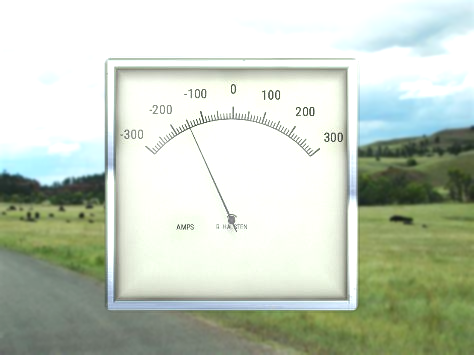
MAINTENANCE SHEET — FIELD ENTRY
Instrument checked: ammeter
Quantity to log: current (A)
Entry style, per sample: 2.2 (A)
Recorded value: -150 (A)
